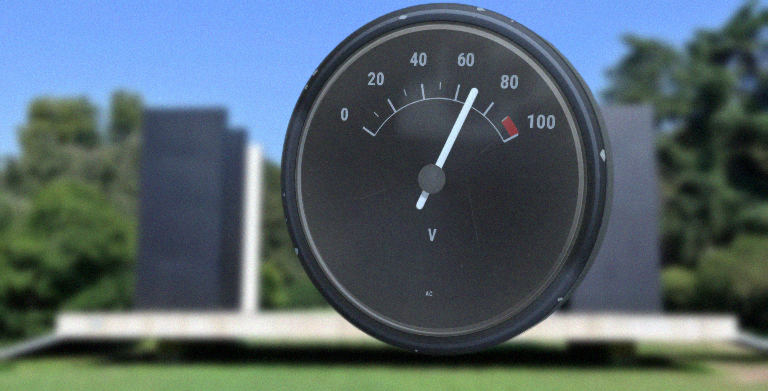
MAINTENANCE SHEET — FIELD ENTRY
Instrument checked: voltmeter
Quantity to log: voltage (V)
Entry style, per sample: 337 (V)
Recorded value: 70 (V)
